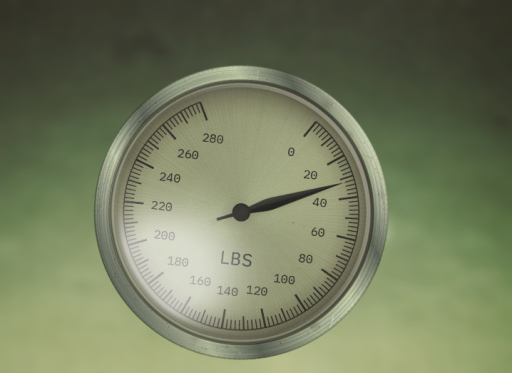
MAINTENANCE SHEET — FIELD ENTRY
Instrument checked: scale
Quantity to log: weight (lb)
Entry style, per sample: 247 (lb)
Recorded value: 32 (lb)
